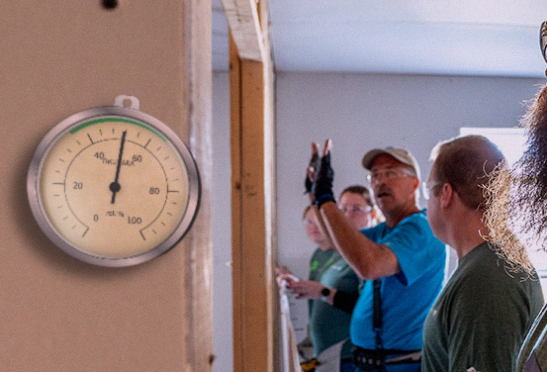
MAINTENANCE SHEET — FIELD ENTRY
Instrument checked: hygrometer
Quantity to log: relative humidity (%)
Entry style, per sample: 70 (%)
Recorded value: 52 (%)
